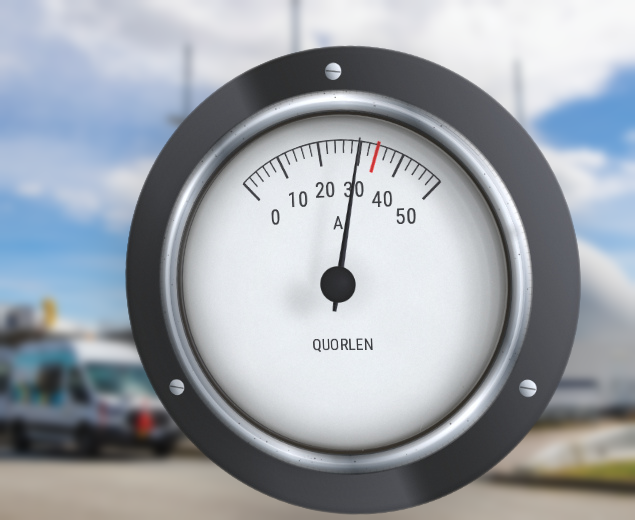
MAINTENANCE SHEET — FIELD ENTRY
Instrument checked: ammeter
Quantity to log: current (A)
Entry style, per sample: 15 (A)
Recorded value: 30 (A)
